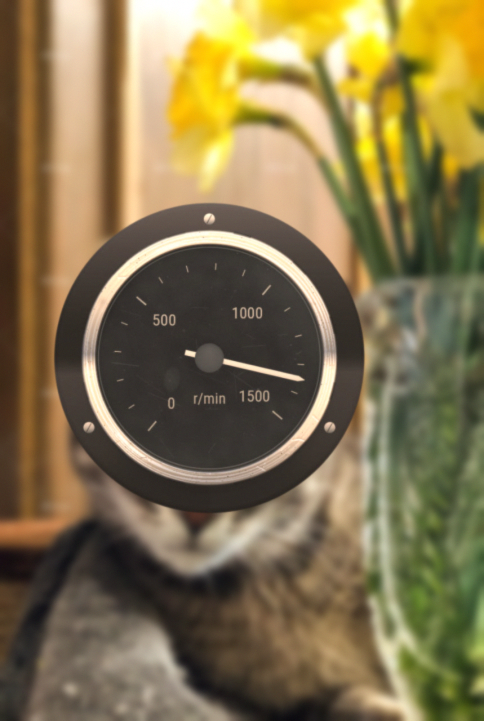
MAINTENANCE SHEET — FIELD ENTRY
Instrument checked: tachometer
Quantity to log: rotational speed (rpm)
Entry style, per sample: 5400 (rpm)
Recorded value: 1350 (rpm)
